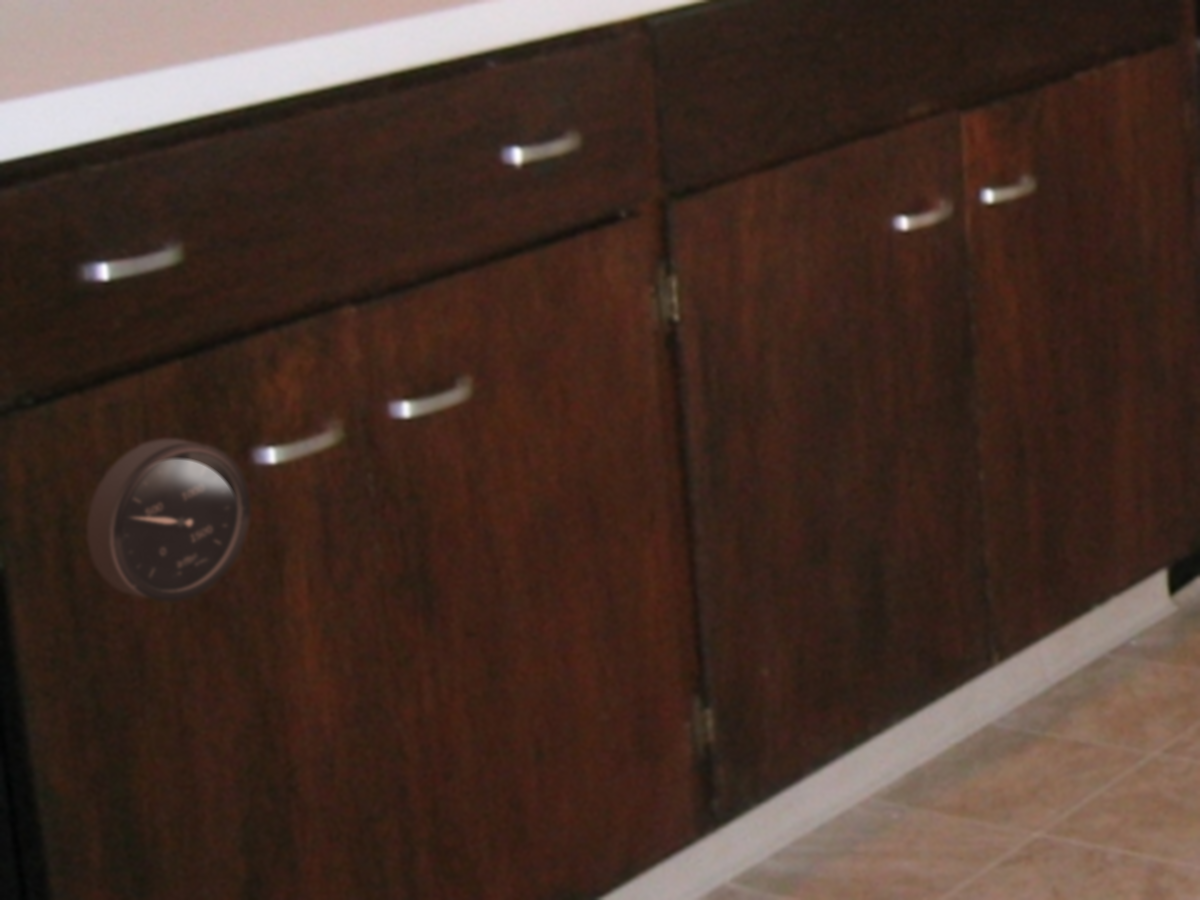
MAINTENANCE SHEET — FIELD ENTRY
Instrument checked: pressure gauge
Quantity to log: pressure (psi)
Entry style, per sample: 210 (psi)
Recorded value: 400 (psi)
